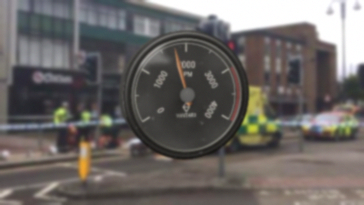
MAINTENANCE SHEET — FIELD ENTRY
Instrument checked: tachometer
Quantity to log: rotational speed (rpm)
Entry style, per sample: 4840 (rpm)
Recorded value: 1750 (rpm)
